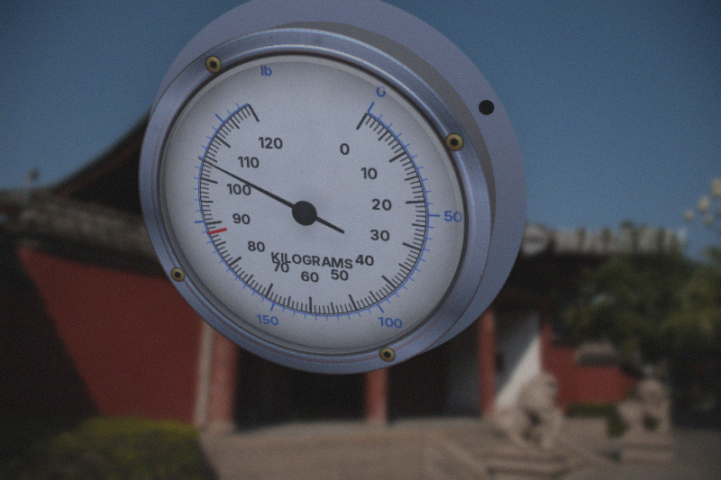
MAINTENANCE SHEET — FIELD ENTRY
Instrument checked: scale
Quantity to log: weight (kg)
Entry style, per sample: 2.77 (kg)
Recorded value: 105 (kg)
